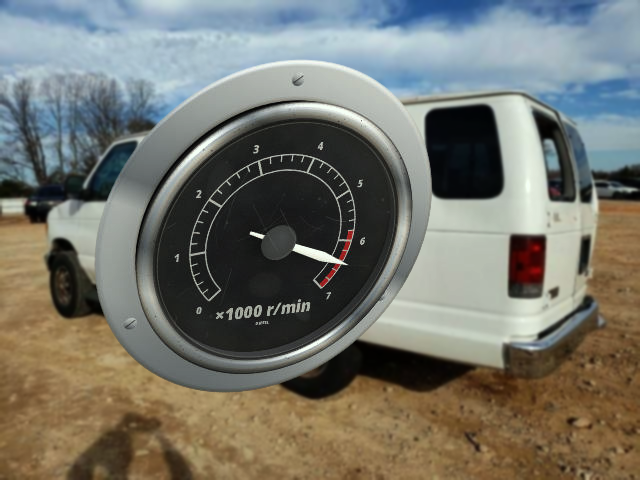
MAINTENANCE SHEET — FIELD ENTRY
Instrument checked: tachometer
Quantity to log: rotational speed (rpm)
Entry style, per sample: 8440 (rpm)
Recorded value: 6400 (rpm)
